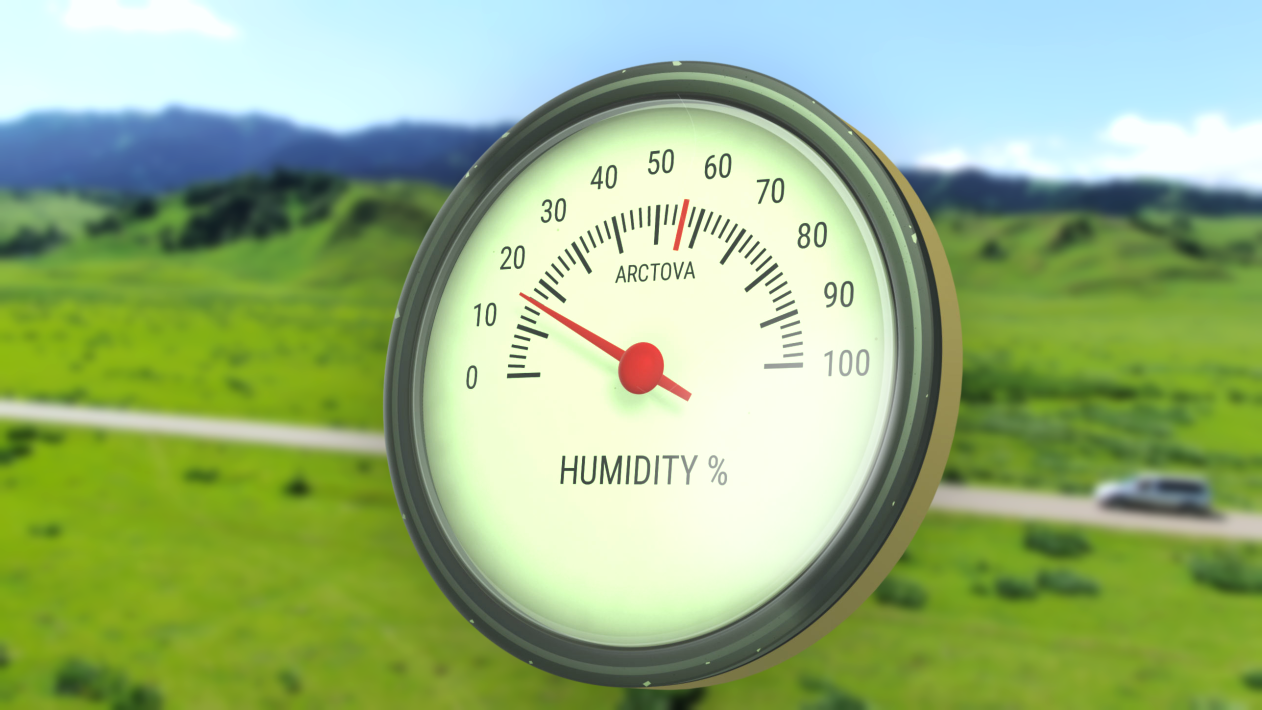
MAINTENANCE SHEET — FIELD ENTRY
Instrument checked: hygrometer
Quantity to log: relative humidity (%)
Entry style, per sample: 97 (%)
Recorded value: 16 (%)
